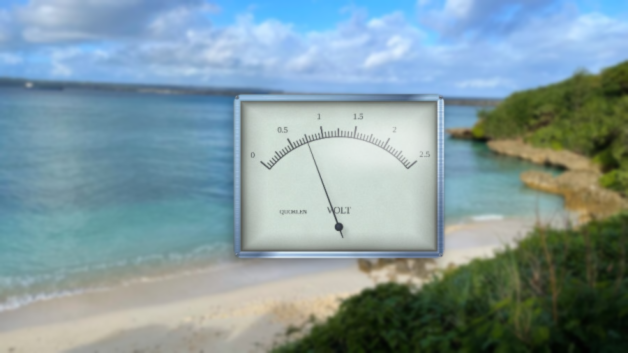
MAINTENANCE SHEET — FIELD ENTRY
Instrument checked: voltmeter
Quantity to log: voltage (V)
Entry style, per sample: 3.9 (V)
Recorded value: 0.75 (V)
